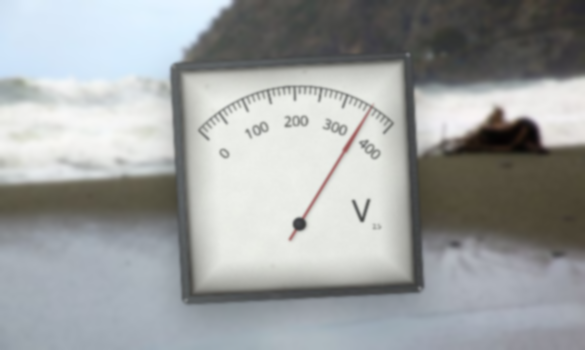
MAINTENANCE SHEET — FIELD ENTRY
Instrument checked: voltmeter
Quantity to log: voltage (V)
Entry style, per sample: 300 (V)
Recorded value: 350 (V)
